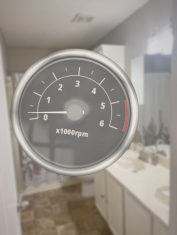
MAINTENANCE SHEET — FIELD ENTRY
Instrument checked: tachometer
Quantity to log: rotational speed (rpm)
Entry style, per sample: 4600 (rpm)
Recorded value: 250 (rpm)
